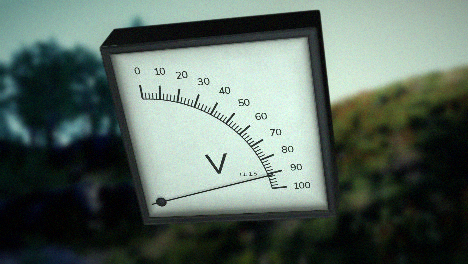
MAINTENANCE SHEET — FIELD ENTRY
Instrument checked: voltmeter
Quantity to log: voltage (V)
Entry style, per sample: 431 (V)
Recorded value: 90 (V)
